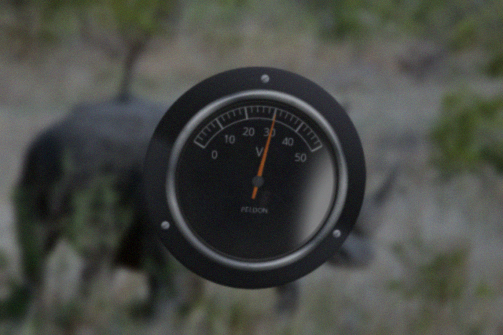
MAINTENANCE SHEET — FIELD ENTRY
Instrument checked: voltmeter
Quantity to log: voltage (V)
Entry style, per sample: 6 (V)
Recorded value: 30 (V)
